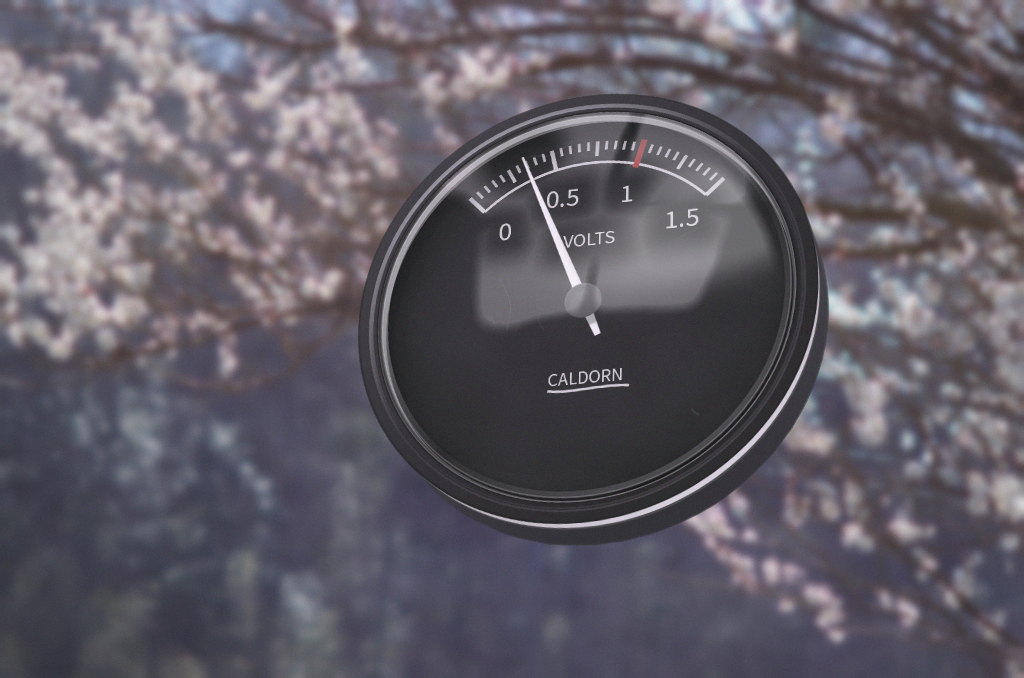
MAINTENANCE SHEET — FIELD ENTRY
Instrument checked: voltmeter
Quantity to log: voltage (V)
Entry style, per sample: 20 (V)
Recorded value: 0.35 (V)
